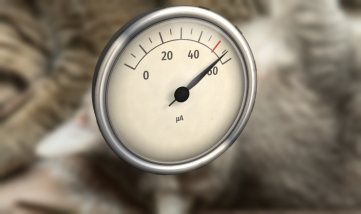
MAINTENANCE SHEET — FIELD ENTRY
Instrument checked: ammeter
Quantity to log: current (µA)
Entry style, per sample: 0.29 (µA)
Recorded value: 55 (µA)
